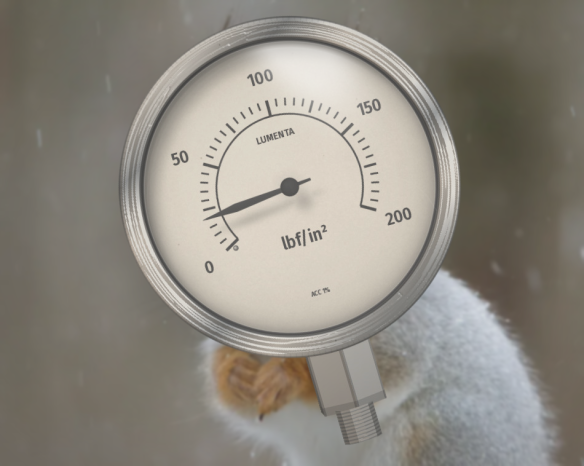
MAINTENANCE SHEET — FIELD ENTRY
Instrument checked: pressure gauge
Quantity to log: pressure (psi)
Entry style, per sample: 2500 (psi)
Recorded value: 20 (psi)
